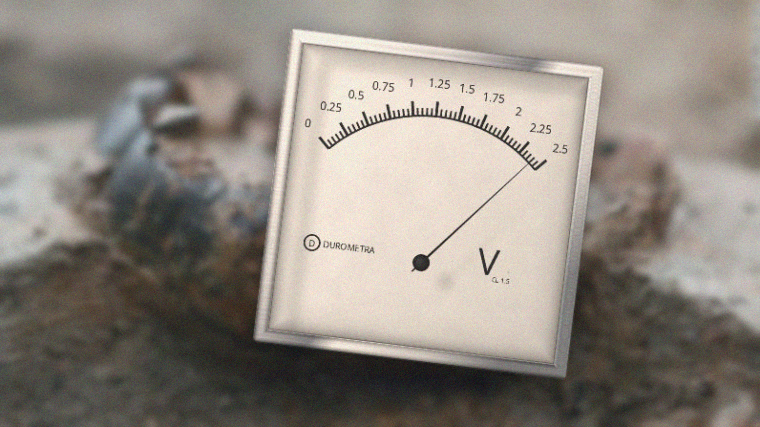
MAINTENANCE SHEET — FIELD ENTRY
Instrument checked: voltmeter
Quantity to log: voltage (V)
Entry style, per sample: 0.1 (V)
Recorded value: 2.4 (V)
